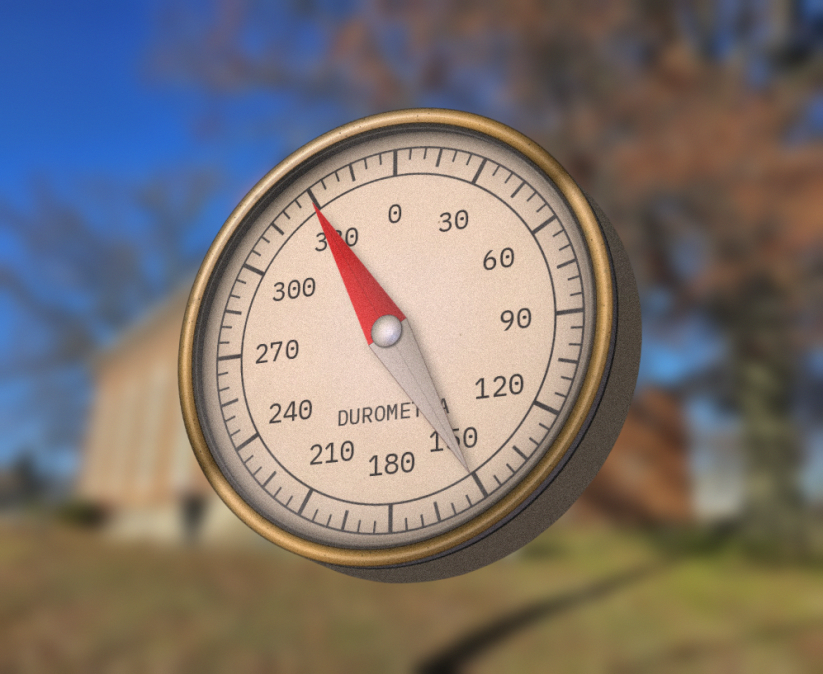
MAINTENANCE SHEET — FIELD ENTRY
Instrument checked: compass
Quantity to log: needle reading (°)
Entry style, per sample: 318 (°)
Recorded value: 330 (°)
